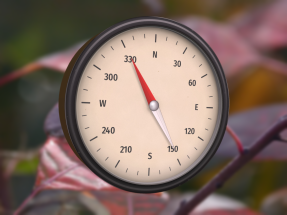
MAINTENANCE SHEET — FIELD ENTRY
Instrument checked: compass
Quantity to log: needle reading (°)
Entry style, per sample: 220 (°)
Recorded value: 330 (°)
